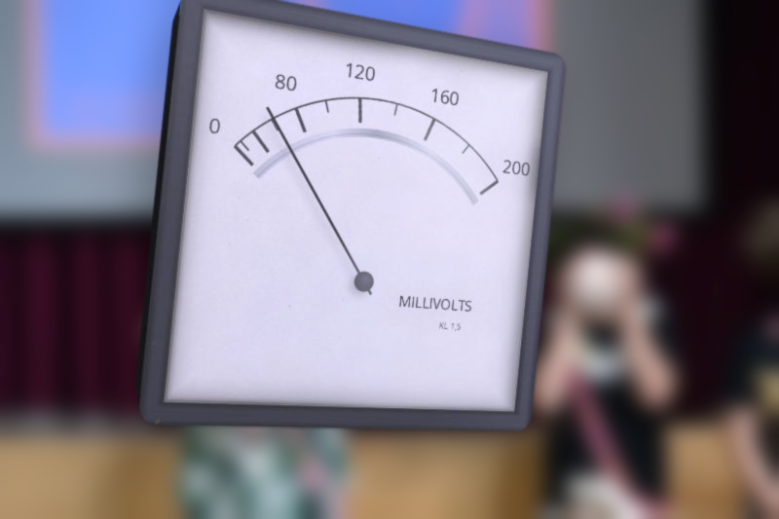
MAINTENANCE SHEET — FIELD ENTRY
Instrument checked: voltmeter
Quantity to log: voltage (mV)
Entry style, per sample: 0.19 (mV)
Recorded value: 60 (mV)
